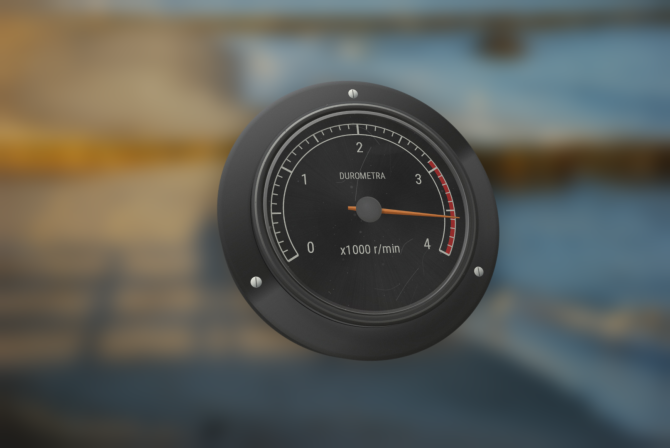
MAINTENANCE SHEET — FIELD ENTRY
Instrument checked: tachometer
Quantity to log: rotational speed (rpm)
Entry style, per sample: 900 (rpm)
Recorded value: 3600 (rpm)
